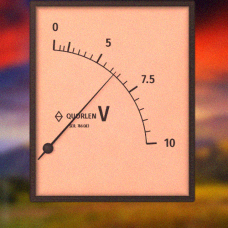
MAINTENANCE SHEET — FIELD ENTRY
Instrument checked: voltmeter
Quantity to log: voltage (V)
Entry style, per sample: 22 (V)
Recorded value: 6.25 (V)
